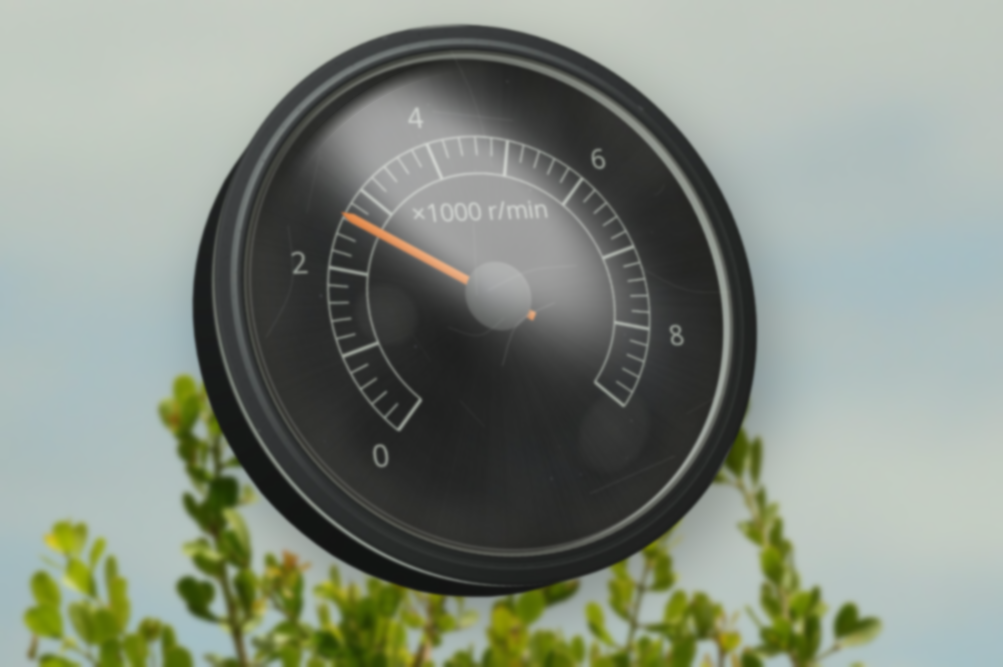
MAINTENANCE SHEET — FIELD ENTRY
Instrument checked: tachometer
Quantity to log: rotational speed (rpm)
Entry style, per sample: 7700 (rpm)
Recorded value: 2600 (rpm)
